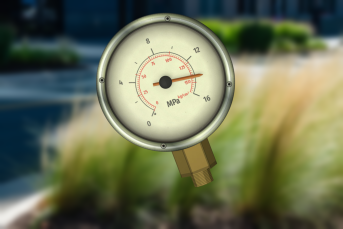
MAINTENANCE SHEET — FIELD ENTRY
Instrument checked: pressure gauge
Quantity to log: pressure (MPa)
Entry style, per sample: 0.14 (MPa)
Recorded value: 14 (MPa)
